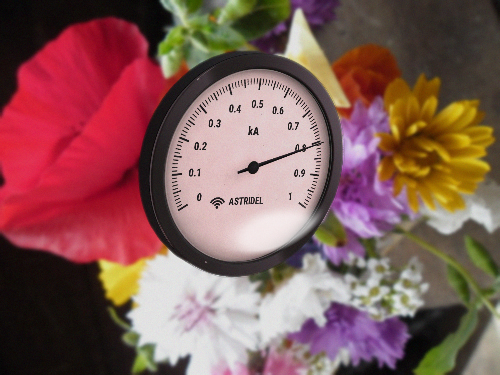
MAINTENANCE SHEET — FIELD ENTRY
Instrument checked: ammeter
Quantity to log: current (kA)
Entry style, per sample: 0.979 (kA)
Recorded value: 0.8 (kA)
